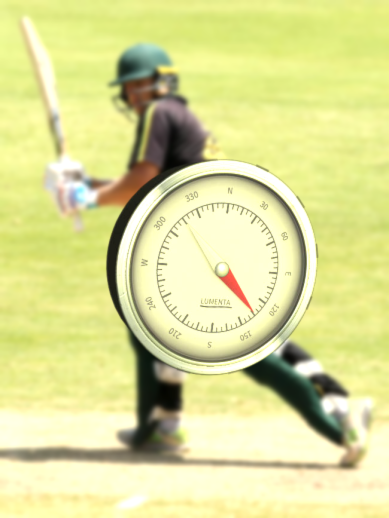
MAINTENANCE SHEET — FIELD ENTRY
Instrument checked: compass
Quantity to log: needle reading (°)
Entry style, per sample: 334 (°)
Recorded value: 135 (°)
